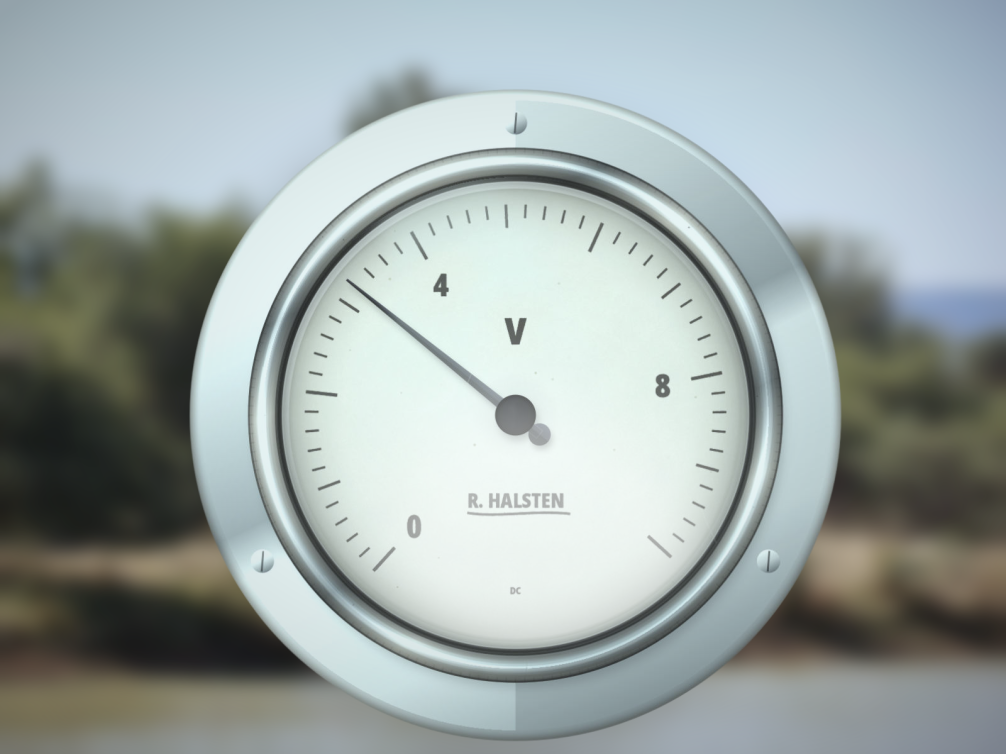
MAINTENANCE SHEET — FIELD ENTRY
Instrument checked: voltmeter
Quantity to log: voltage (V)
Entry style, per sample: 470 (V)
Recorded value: 3.2 (V)
